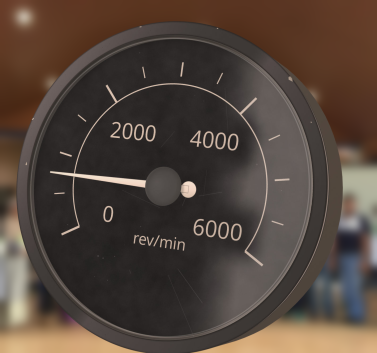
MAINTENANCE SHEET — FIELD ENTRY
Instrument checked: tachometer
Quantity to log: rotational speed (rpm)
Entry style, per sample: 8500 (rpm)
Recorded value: 750 (rpm)
